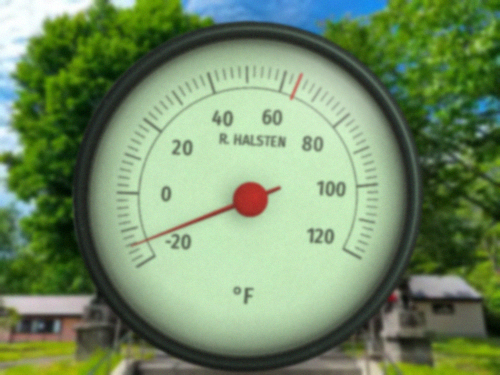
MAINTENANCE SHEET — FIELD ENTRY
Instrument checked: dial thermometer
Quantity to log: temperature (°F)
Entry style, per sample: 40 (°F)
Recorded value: -14 (°F)
